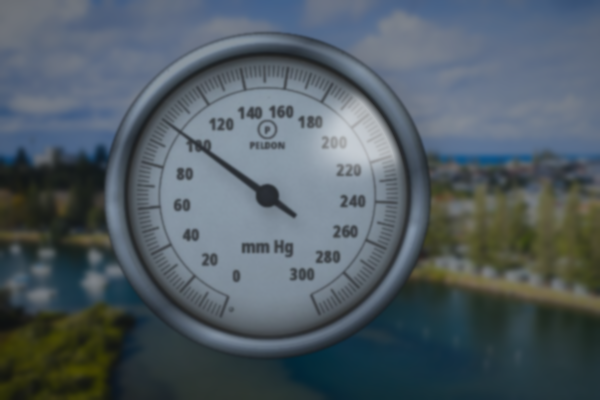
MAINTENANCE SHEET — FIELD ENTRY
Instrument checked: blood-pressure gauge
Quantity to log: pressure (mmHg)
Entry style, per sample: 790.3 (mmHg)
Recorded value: 100 (mmHg)
